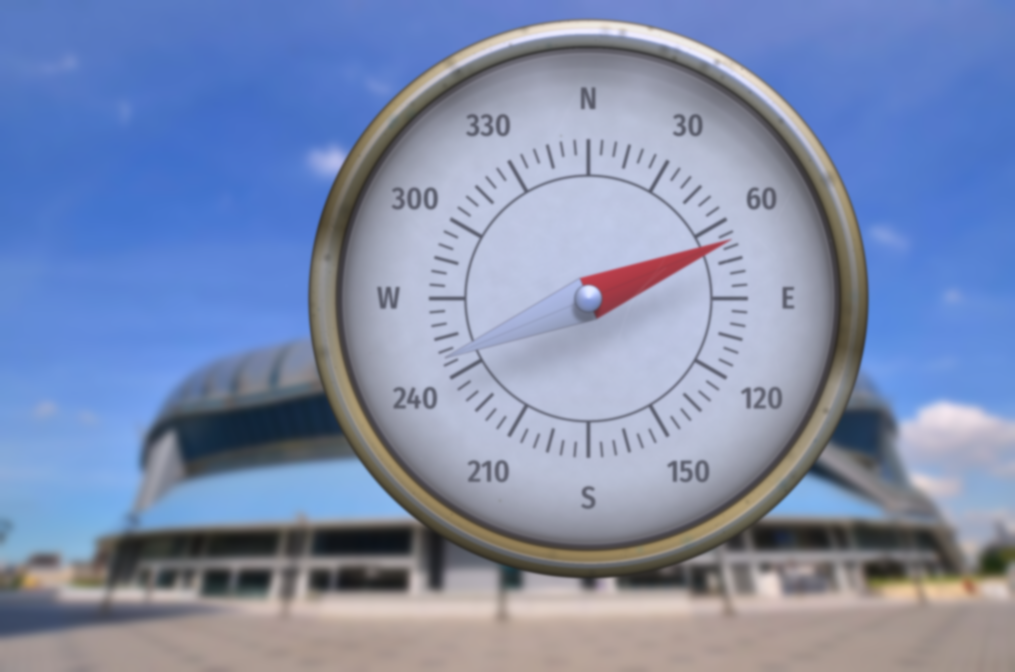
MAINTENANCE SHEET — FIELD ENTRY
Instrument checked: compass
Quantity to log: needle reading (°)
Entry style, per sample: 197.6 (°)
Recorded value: 67.5 (°)
